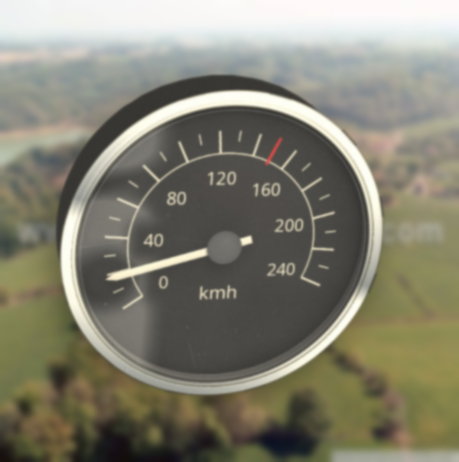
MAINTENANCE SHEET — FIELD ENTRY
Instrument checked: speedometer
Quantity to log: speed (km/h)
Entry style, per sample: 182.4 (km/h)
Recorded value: 20 (km/h)
